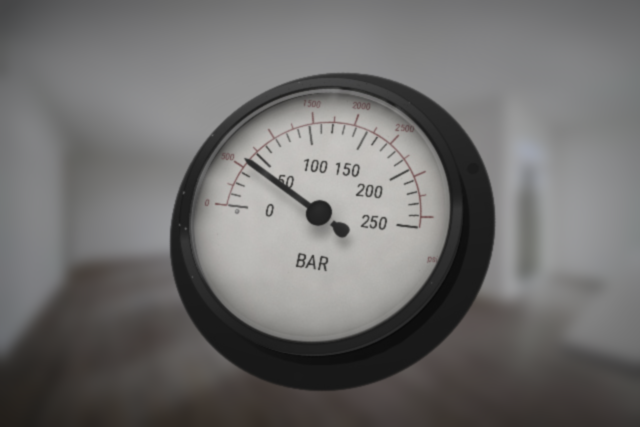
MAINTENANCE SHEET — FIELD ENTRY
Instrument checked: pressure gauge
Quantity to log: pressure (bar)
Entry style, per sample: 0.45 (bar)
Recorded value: 40 (bar)
